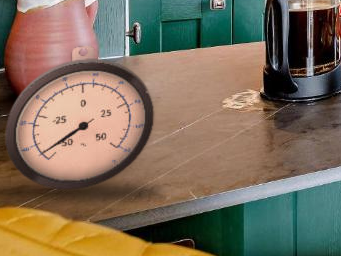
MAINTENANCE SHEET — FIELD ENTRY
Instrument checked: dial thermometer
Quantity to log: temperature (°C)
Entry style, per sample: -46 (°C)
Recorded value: -45 (°C)
